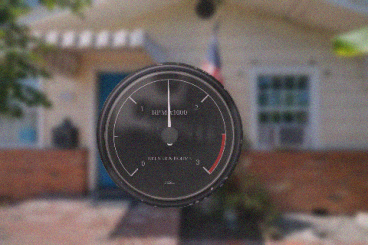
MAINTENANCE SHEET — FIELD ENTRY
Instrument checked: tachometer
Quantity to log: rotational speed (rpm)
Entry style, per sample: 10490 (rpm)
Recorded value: 1500 (rpm)
